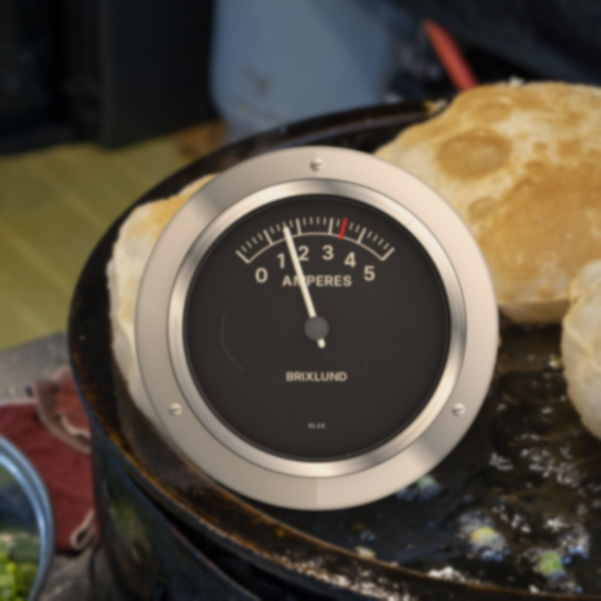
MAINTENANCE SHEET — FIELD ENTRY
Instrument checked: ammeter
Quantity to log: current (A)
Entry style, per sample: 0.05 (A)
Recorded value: 1.6 (A)
